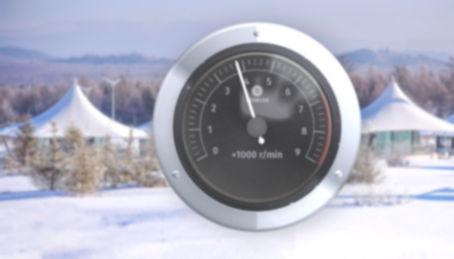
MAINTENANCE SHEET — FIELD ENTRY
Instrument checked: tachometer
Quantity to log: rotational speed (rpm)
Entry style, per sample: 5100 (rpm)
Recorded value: 3800 (rpm)
